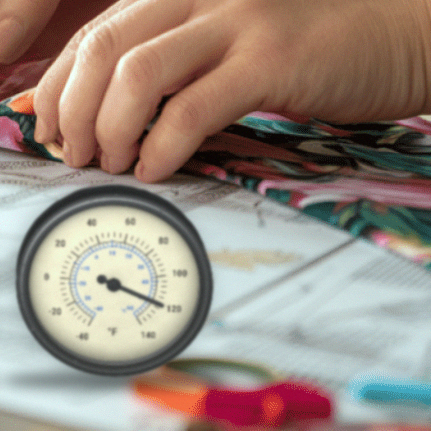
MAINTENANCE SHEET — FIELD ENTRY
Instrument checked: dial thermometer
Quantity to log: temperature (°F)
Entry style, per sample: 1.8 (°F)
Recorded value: 120 (°F)
